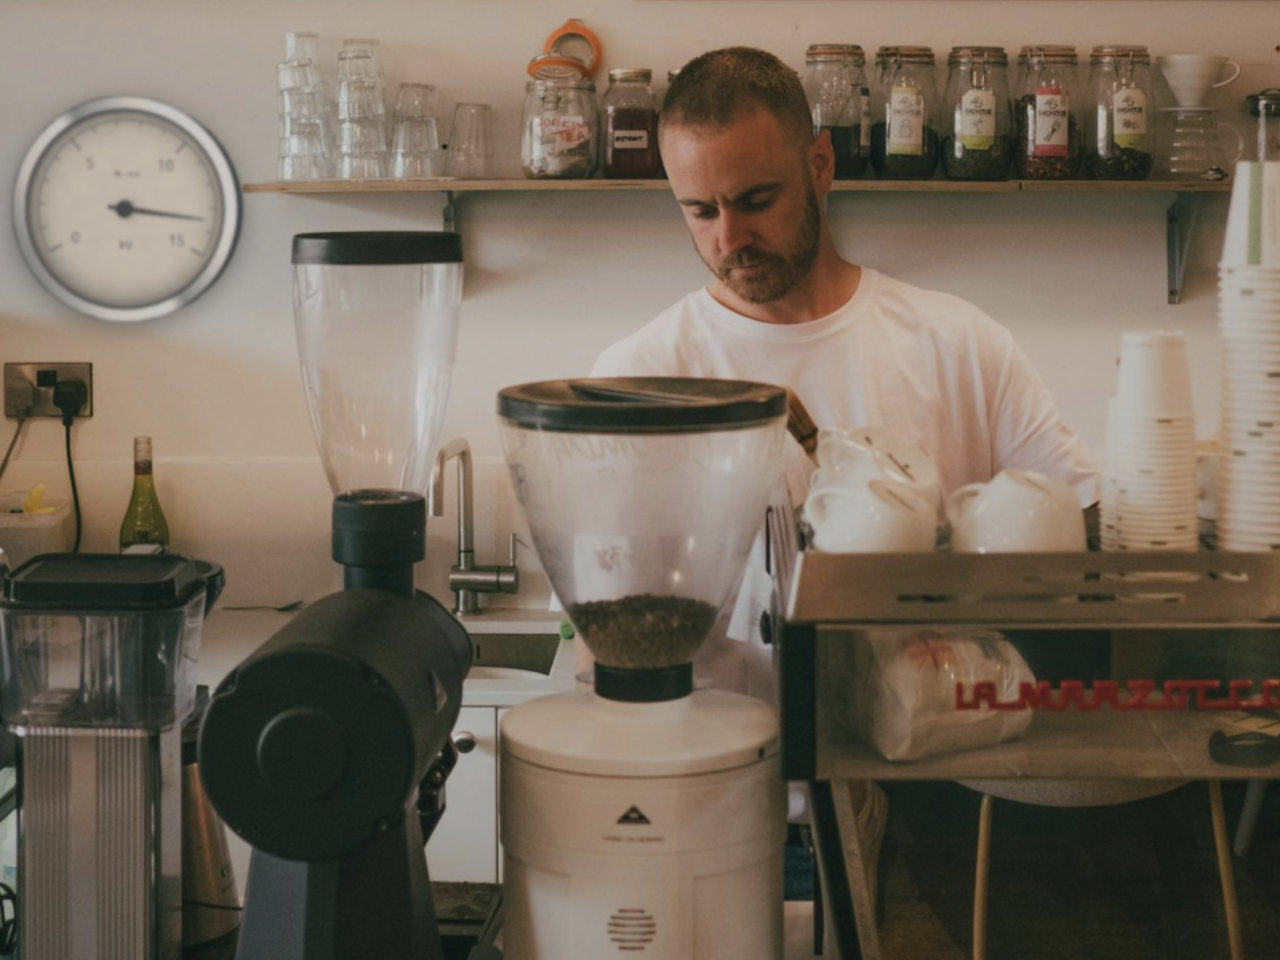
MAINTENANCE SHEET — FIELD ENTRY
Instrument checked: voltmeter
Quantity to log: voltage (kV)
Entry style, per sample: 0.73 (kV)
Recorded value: 13.5 (kV)
